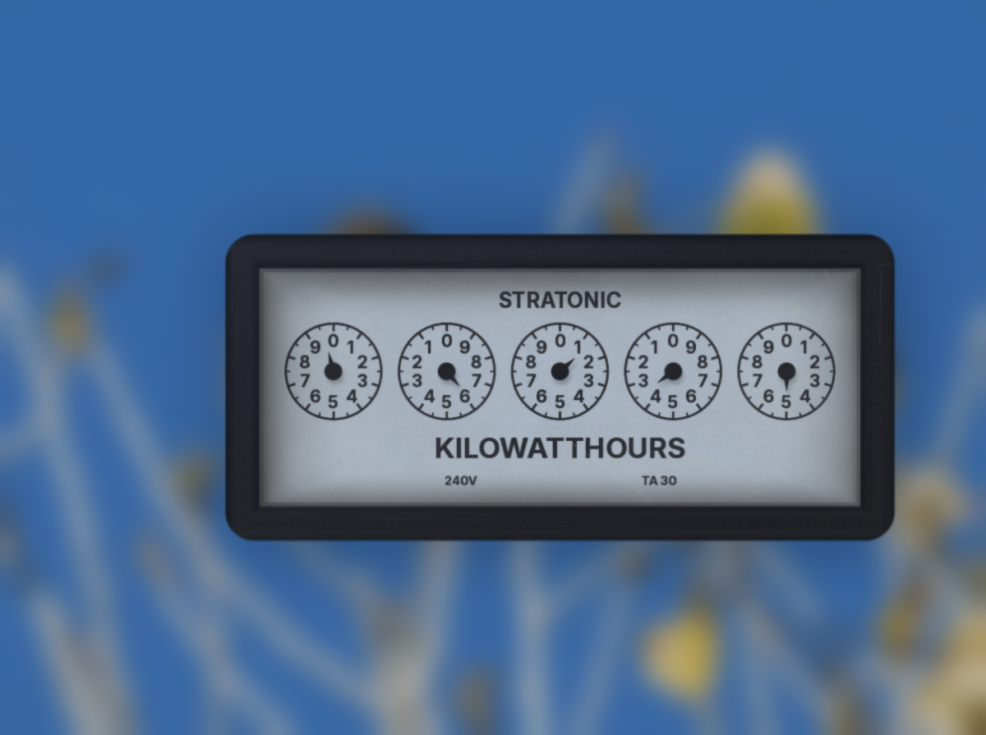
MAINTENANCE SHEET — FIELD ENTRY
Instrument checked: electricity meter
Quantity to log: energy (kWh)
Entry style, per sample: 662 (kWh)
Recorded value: 96135 (kWh)
